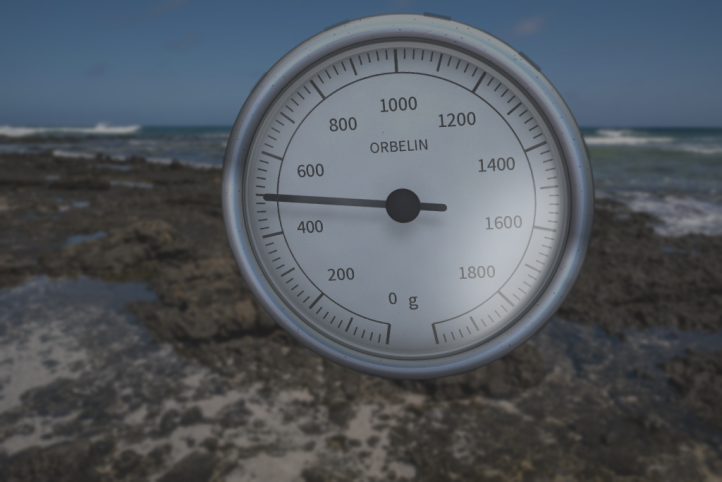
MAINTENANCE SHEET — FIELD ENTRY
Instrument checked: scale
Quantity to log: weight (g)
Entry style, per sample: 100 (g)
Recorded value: 500 (g)
